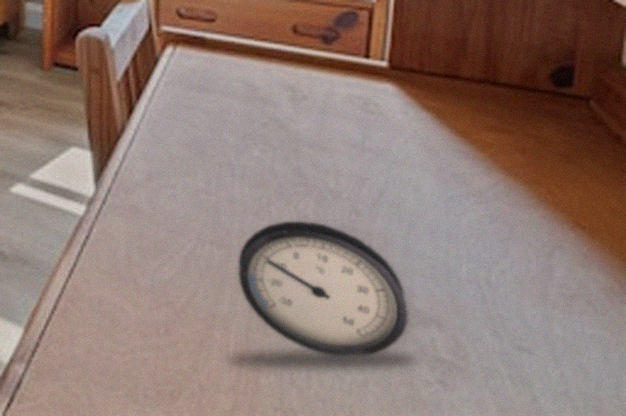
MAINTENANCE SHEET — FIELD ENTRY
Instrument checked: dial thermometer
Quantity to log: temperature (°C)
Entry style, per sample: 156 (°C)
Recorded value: -10 (°C)
